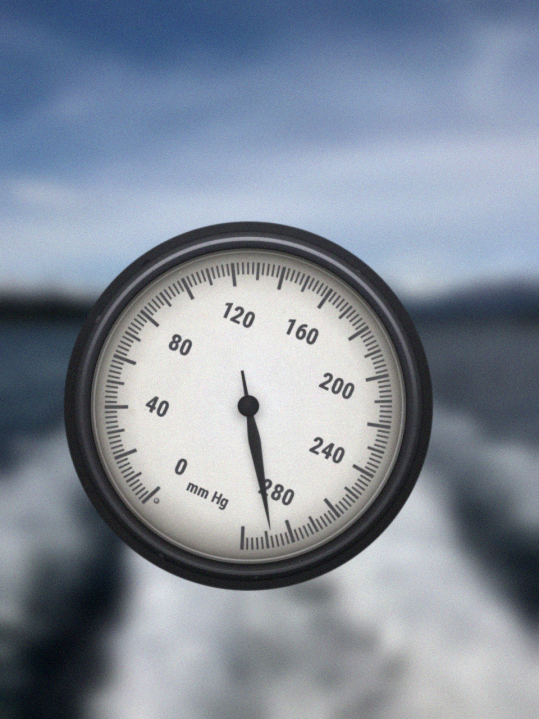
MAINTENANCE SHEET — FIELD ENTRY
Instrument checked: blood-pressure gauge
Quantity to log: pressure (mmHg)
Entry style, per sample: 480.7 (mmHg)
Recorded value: 288 (mmHg)
